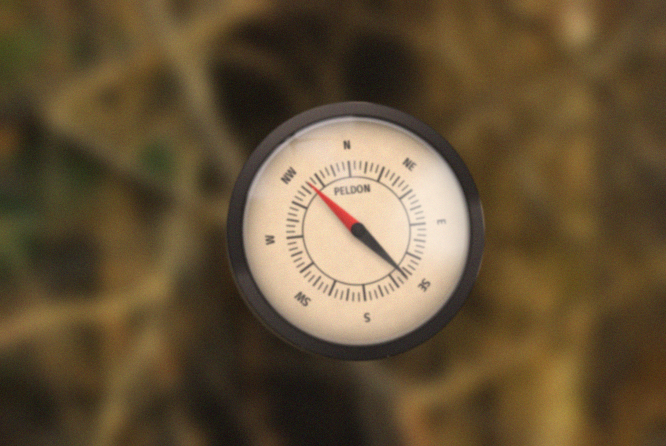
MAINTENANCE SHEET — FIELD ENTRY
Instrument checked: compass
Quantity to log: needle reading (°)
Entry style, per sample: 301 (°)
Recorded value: 320 (°)
